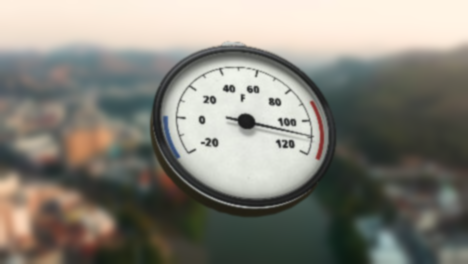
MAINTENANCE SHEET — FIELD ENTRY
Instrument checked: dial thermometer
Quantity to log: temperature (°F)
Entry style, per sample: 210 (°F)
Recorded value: 110 (°F)
